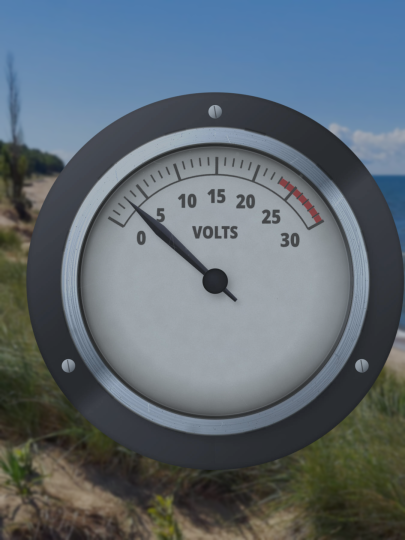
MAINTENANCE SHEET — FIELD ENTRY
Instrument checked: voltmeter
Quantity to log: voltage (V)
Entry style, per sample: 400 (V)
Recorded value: 3 (V)
